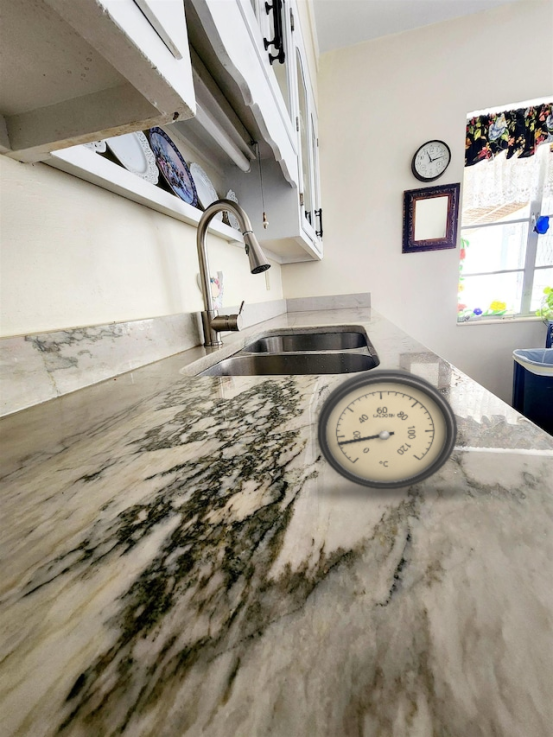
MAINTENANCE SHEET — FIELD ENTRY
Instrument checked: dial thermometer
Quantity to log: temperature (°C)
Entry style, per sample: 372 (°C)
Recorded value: 16 (°C)
